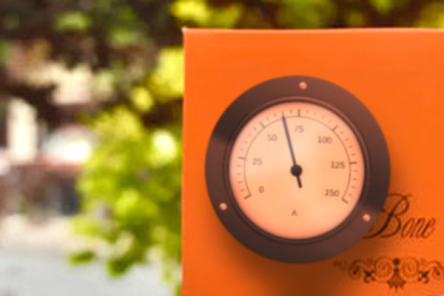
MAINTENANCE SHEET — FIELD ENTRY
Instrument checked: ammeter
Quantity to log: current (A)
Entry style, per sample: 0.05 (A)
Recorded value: 65 (A)
